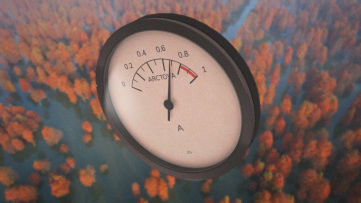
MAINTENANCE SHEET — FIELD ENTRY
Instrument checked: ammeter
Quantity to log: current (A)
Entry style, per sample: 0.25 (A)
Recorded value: 0.7 (A)
